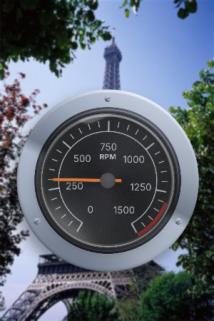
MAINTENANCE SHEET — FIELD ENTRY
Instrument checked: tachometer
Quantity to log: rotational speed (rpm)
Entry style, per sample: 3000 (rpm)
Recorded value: 300 (rpm)
